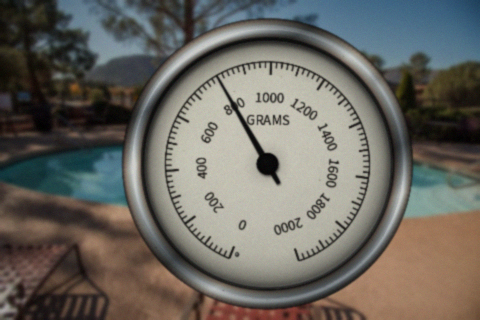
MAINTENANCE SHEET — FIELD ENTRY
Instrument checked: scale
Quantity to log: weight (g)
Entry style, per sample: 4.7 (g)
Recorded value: 800 (g)
